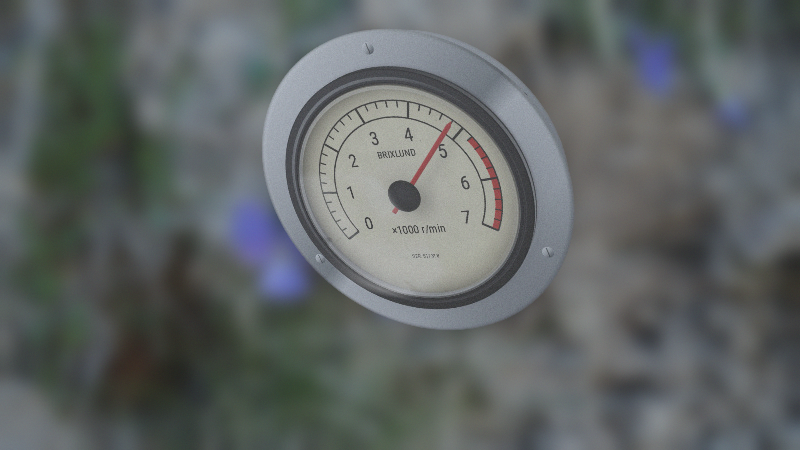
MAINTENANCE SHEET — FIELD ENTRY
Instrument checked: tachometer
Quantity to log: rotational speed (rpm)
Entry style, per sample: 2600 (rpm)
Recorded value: 4800 (rpm)
